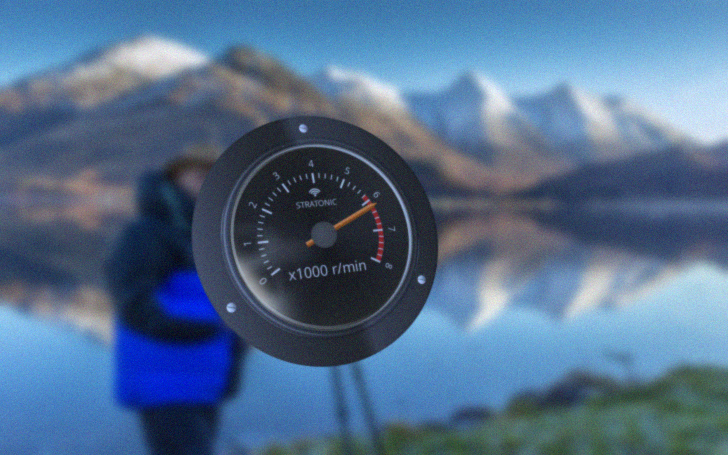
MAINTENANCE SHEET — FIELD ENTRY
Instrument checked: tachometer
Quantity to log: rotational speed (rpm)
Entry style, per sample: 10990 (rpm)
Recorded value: 6200 (rpm)
